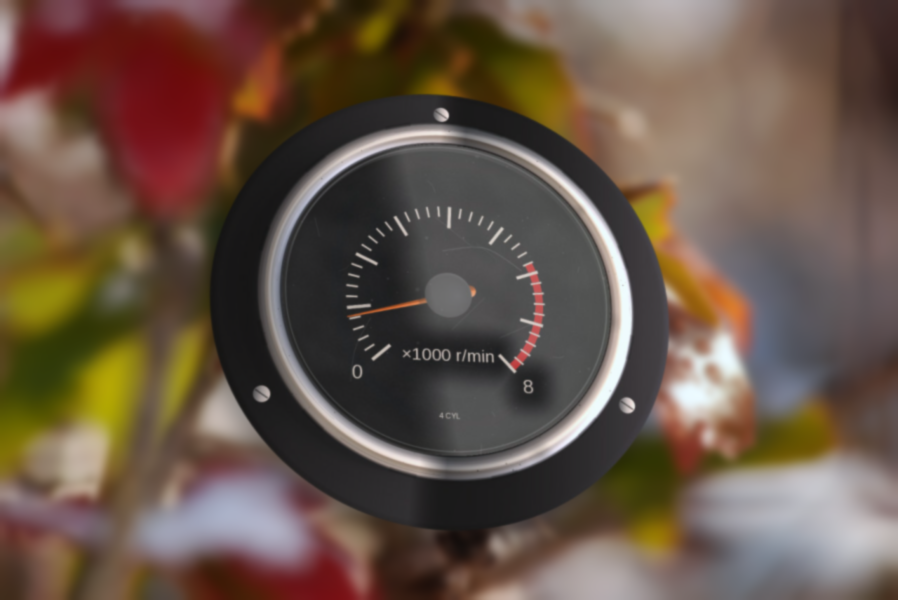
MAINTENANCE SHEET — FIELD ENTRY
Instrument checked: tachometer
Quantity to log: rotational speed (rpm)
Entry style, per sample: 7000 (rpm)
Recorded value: 800 (rpm)
